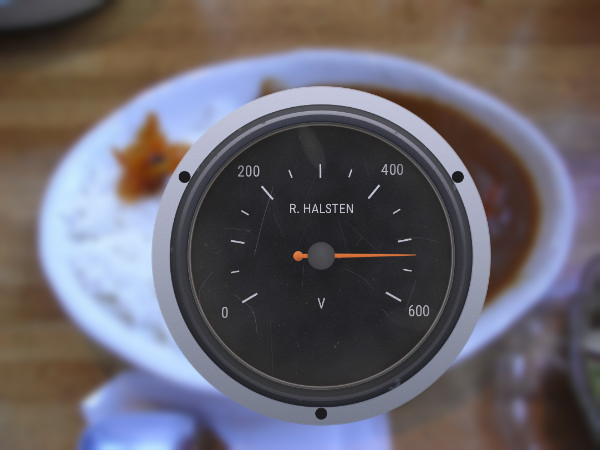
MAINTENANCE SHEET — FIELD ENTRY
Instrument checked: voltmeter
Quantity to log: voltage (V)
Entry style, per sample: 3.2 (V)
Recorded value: 525 (V)
